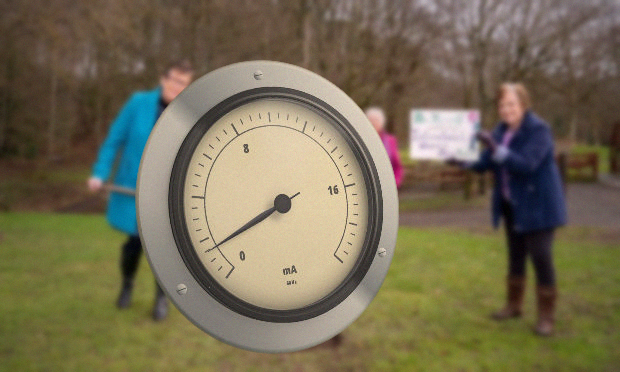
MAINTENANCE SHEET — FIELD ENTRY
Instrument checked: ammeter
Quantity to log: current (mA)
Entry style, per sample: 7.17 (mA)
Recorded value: 1.5 (mA)
